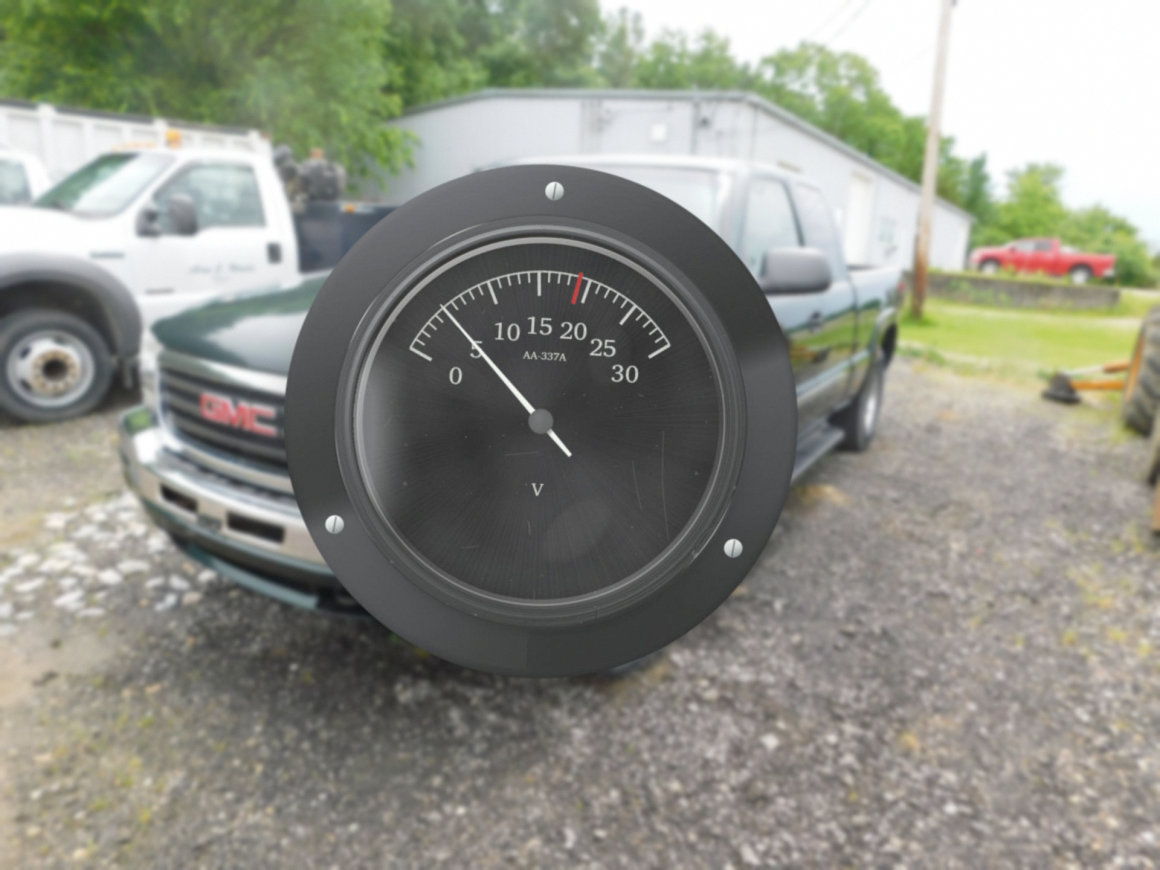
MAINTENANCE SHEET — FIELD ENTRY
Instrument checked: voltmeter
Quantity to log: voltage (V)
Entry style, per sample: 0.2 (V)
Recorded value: 5 (V)
